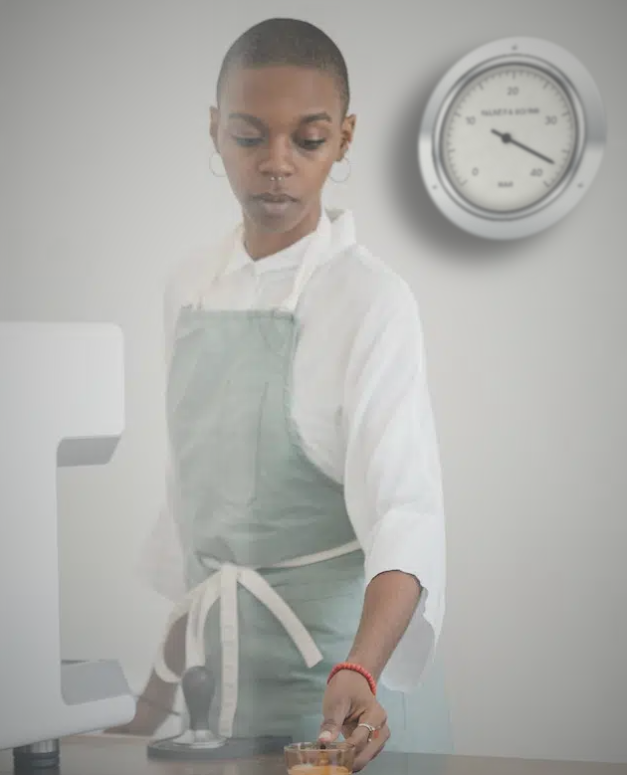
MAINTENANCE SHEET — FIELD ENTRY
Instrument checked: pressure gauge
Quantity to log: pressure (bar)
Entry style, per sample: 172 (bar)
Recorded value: 37 (bar)
